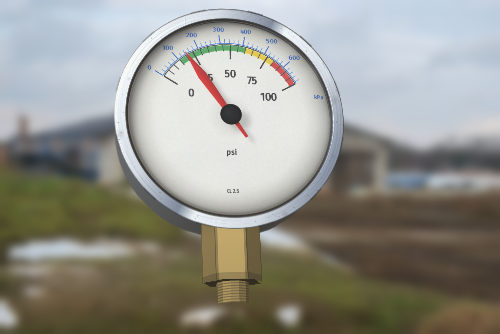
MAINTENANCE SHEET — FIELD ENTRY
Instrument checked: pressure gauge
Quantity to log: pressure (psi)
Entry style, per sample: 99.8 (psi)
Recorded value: 20 (psi)
